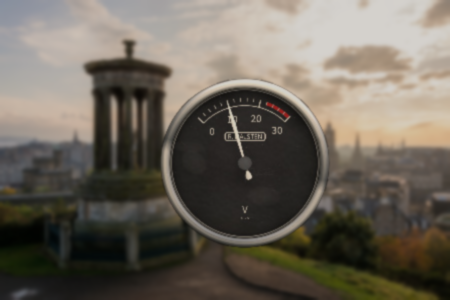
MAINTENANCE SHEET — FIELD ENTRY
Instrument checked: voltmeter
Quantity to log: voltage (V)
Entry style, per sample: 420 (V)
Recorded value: 10 (V)
